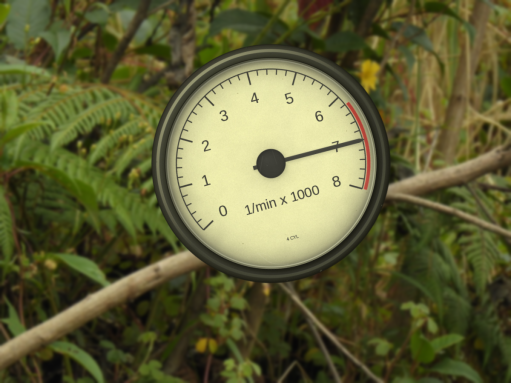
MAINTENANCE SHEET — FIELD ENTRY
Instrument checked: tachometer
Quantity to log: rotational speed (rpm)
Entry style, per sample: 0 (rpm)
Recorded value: 7000 (rpm)
